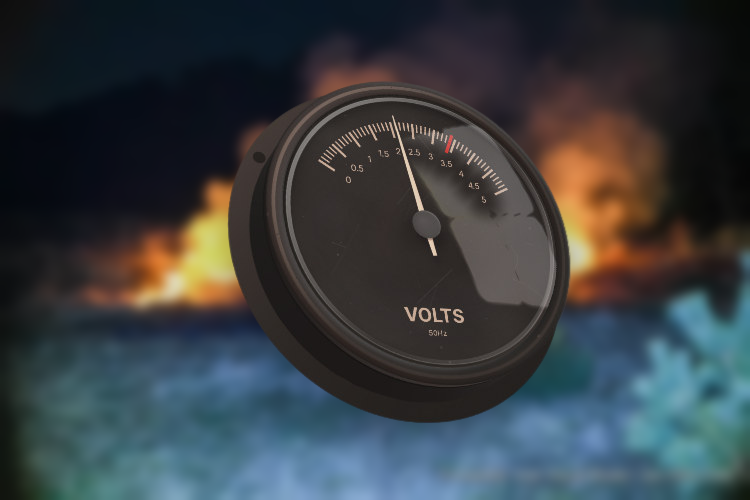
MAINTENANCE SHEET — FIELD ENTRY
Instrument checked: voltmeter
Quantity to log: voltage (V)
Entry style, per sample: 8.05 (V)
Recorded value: 2 (V)
